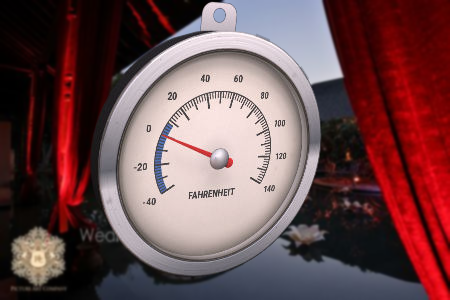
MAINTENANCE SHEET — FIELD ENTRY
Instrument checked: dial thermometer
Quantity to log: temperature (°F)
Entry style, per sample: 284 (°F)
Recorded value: 0 (°F)
